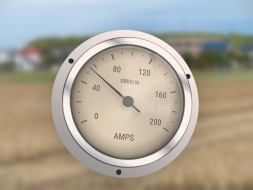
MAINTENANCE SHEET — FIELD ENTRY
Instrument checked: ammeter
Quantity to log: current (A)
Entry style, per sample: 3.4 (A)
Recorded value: 55 (A)
